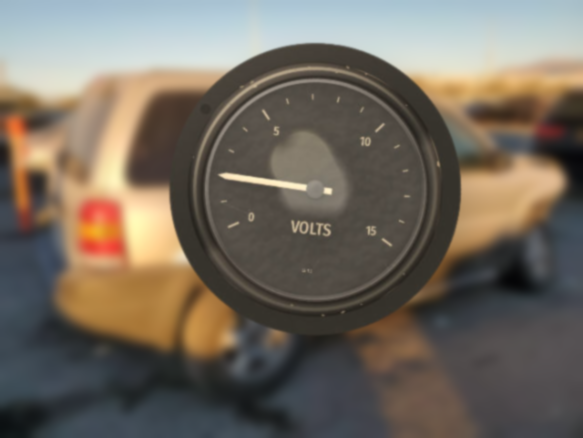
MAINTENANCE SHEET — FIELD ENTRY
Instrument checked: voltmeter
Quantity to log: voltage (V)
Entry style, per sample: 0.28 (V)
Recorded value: 2 (V)
